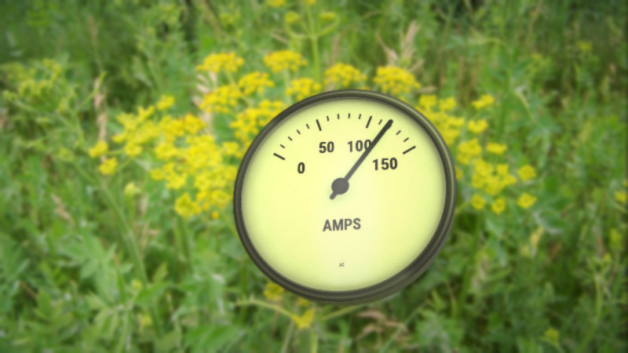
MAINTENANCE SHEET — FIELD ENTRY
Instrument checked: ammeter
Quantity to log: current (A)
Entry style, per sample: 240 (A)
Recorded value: 120 (A)
